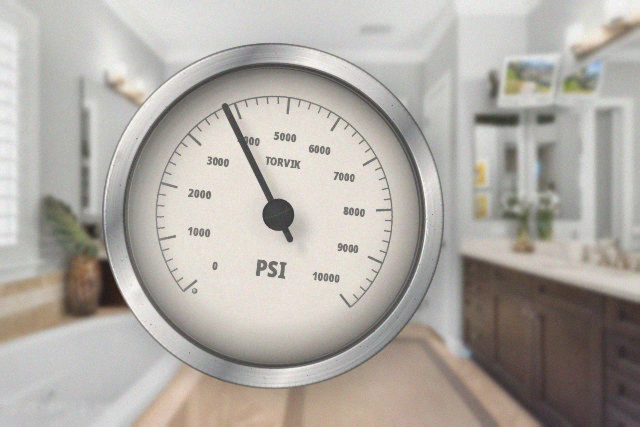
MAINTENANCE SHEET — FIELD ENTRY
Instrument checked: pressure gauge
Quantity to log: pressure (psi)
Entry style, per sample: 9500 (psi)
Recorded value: 3800 (psi)
